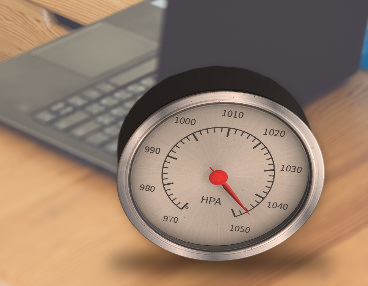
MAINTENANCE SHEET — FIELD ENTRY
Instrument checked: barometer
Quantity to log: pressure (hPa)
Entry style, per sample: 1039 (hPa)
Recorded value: 1046 (hPa)
